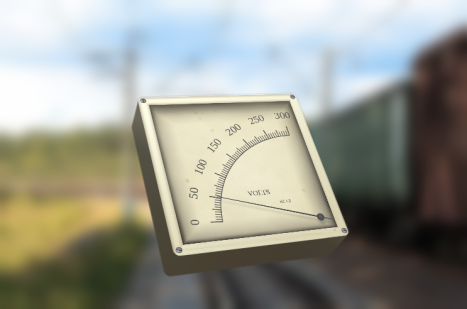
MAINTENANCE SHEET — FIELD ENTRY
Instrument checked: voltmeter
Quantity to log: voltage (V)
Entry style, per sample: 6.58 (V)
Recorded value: 50 (V)
